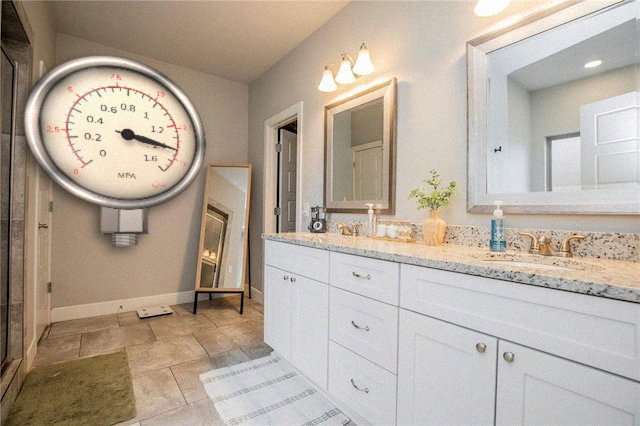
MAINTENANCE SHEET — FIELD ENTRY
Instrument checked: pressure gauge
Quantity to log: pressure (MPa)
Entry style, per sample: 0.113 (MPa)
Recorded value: 1.4 (MPa)
